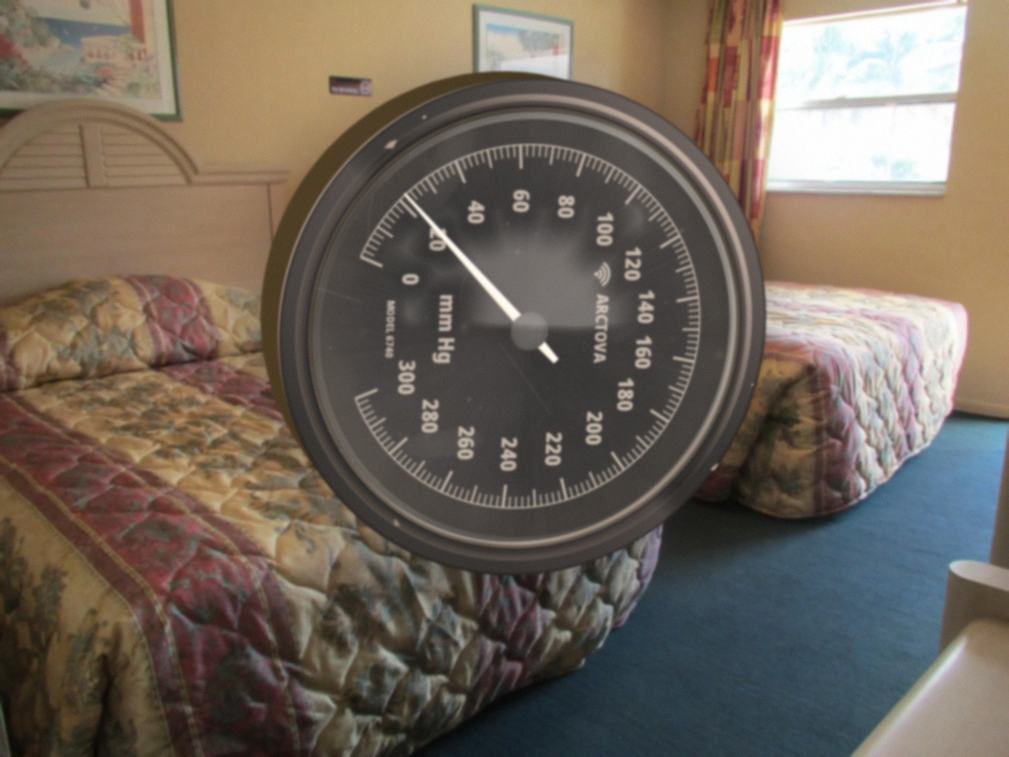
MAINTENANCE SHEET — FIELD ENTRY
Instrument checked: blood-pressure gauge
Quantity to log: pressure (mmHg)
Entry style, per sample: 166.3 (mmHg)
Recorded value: 22 (mmHg)
